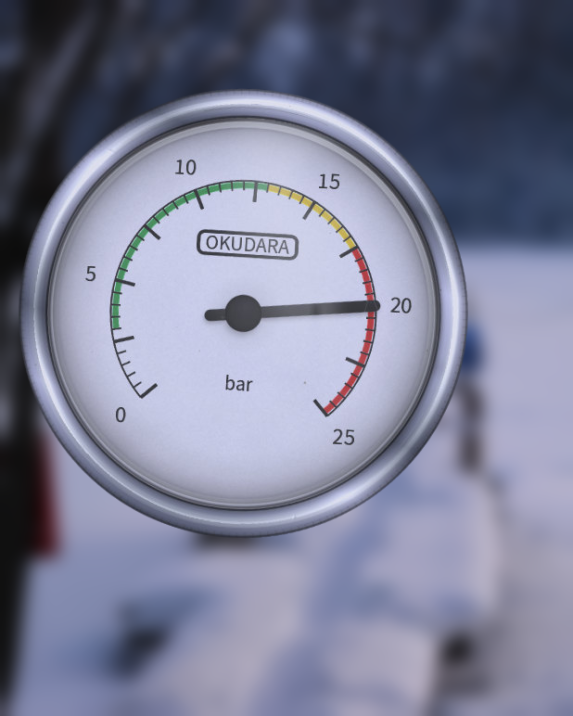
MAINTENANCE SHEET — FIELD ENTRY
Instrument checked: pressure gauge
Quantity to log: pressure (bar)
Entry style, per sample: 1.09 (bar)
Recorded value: 20 (bar)
